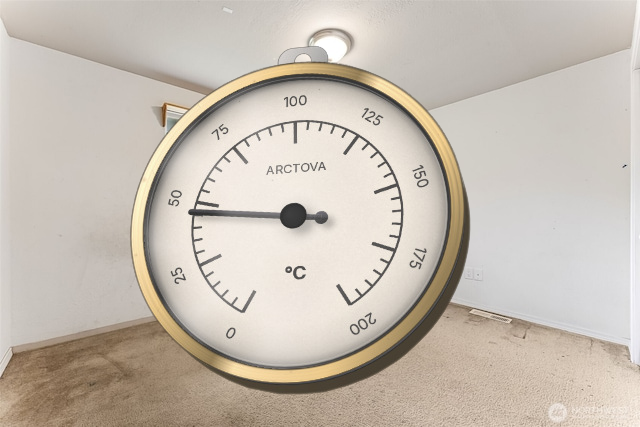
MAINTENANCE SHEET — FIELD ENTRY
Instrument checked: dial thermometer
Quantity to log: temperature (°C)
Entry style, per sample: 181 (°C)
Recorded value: 45 (°C)
